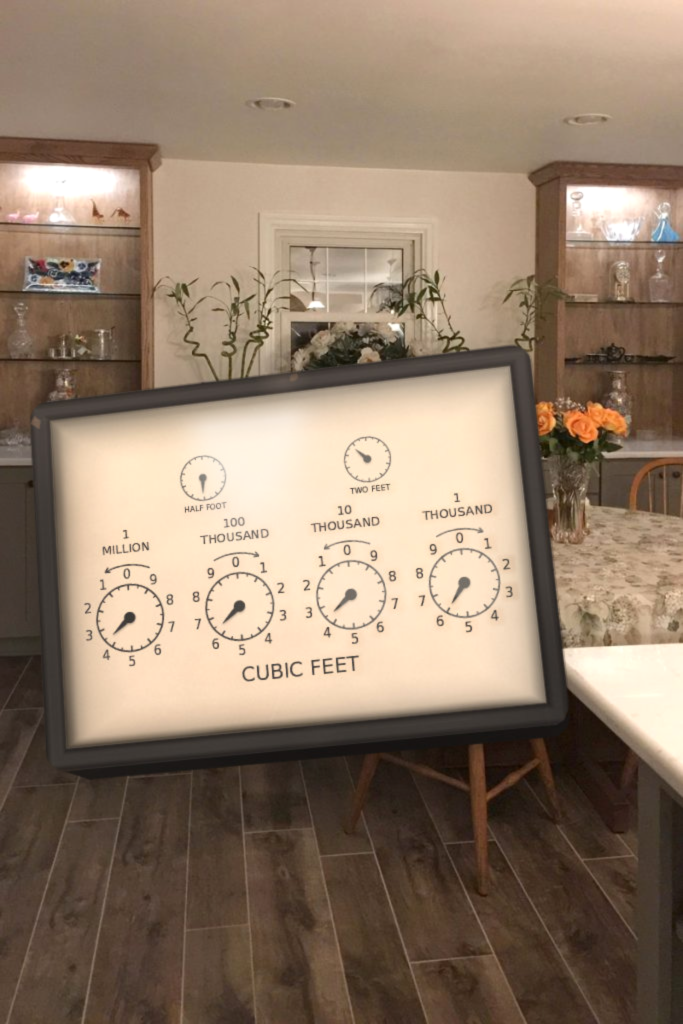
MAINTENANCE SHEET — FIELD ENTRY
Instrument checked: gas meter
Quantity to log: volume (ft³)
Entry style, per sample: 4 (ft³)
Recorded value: 363600 (ft³)
